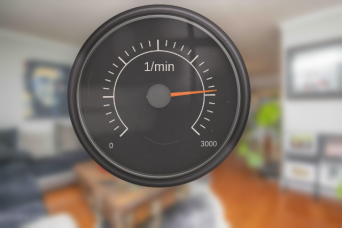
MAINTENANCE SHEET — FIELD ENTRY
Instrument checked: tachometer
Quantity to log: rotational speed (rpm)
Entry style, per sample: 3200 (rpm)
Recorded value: 2450 (rpm)
